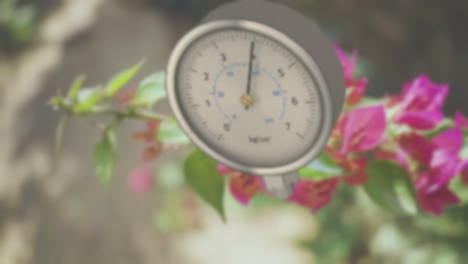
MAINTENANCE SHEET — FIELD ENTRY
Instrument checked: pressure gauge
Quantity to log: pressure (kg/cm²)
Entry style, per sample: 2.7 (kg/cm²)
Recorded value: 4 (kg/cm²)
